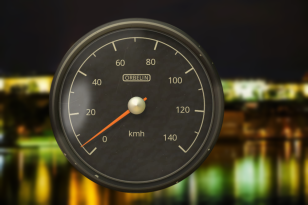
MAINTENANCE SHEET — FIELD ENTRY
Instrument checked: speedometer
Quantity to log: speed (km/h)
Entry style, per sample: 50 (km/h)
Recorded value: 5 (km/h)
